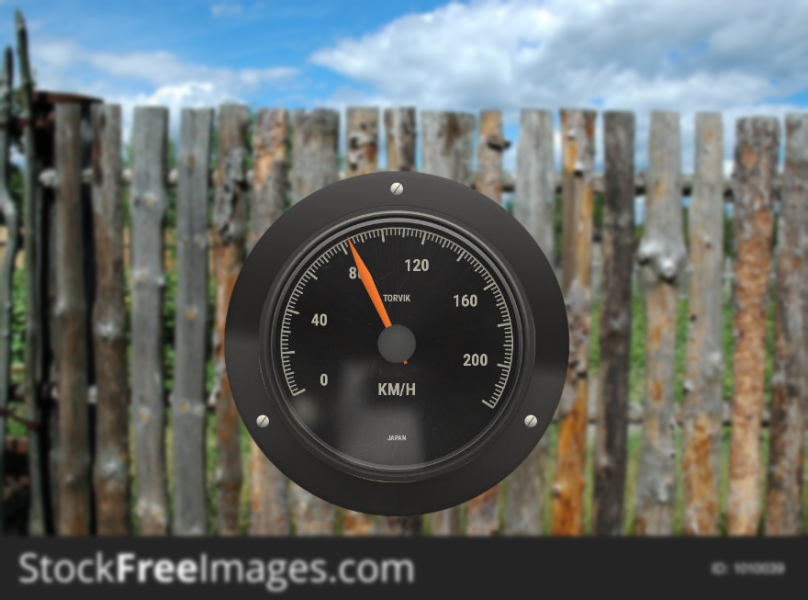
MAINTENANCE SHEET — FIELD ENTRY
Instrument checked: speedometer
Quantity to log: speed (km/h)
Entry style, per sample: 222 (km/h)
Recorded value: 84 (km/h)
